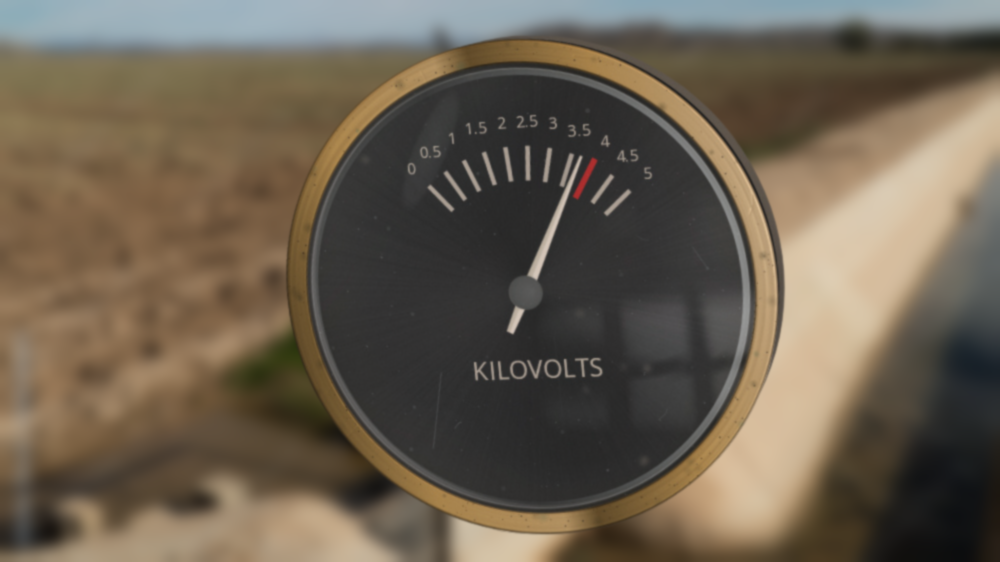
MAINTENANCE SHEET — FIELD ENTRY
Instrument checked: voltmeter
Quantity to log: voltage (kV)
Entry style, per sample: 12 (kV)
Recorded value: 3.75 (kV)
